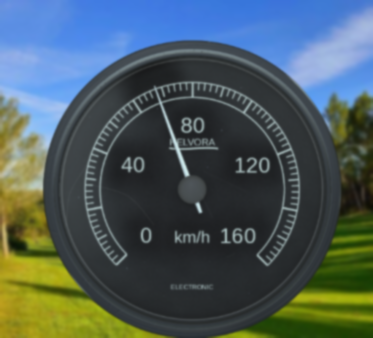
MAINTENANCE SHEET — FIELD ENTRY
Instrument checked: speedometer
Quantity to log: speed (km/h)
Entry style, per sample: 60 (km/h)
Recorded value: 68 (km/h)
